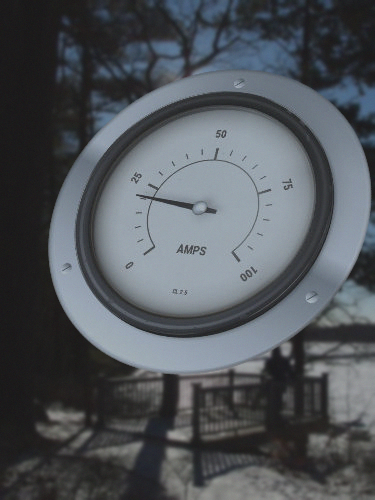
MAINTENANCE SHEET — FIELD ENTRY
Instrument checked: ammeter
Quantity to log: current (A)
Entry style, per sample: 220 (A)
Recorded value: 20 (A)
